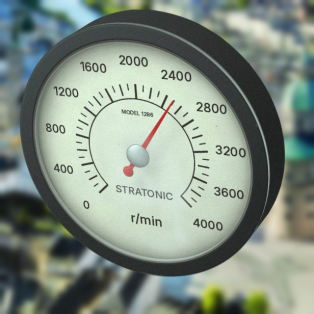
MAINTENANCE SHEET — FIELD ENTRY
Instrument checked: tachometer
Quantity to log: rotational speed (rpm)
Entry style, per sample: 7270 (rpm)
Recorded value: 2500 (rpm)
